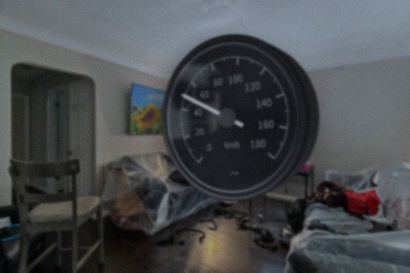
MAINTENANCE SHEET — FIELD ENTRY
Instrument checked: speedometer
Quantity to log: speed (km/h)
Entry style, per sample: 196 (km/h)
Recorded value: 50 (km/h)
